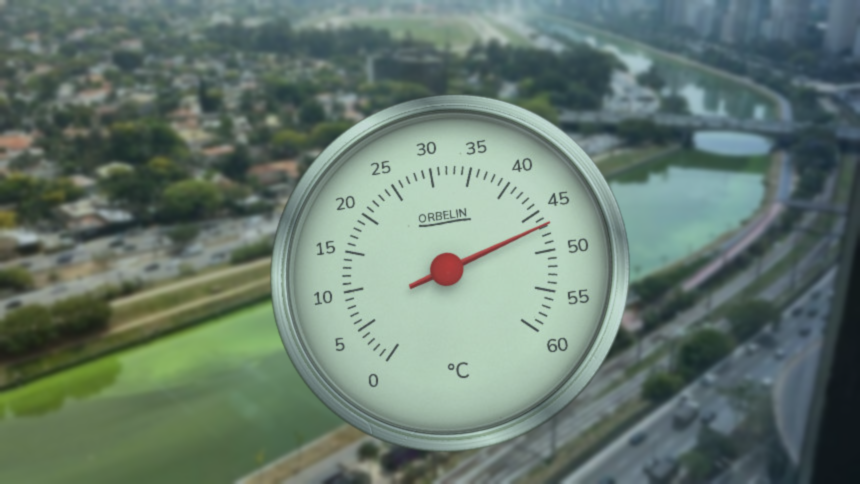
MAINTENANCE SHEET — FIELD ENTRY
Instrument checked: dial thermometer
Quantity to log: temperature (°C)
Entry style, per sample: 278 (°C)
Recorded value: 47 (°C)
